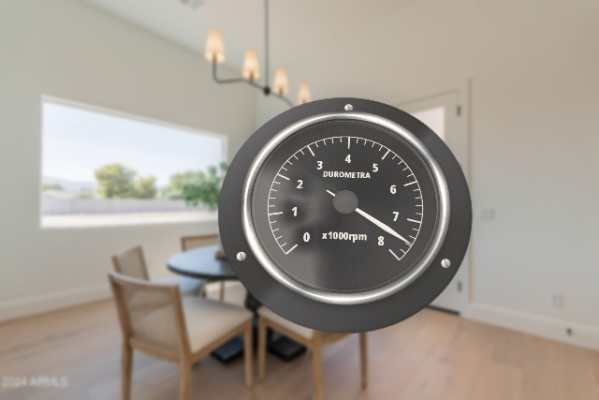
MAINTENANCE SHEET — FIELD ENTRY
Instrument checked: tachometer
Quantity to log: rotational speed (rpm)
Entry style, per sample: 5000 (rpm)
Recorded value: 7600 (rpm)
